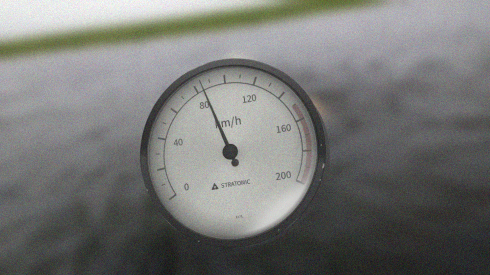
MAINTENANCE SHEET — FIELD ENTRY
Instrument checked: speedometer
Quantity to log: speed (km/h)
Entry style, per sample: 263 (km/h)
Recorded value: 85 (km/h)
